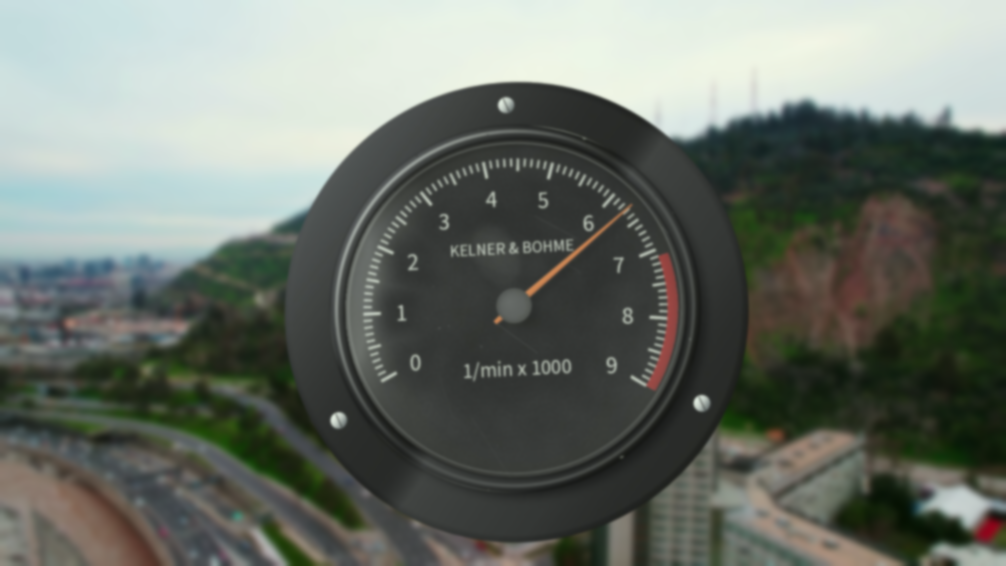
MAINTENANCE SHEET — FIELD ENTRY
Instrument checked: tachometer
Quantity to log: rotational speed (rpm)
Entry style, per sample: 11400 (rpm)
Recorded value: 6300 (rpm)
